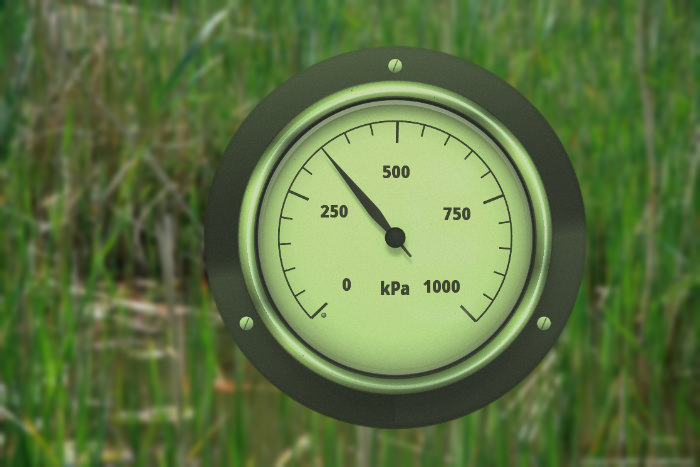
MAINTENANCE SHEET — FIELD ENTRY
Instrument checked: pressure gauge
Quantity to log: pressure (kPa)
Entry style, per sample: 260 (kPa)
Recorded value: 350 (kPa)
